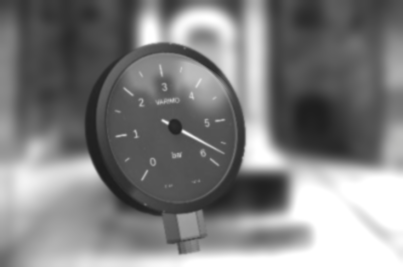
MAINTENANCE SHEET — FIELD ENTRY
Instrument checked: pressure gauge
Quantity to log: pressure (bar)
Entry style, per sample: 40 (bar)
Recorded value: 5.75 (bar)
